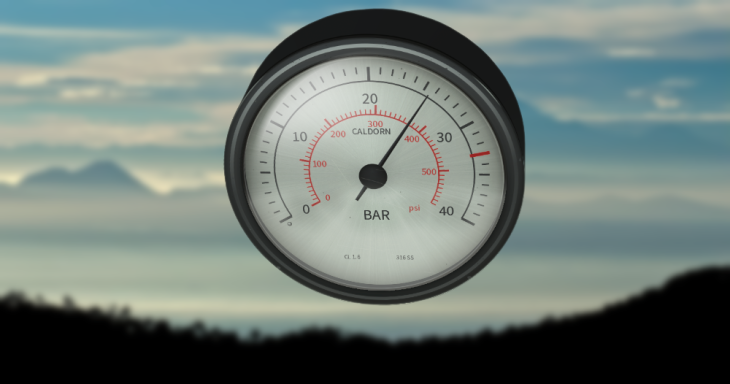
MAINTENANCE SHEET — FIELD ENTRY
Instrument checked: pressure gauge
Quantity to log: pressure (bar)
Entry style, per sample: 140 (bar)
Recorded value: 25.5 (bar)
